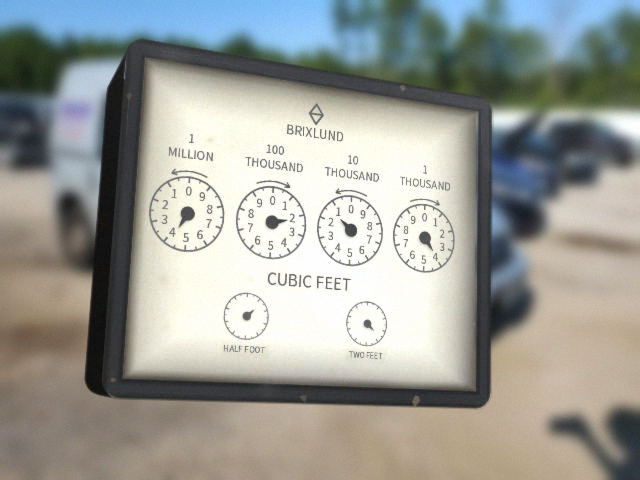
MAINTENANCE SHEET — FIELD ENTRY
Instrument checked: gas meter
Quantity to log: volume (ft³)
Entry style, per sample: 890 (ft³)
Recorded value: 421400 (ft³)
